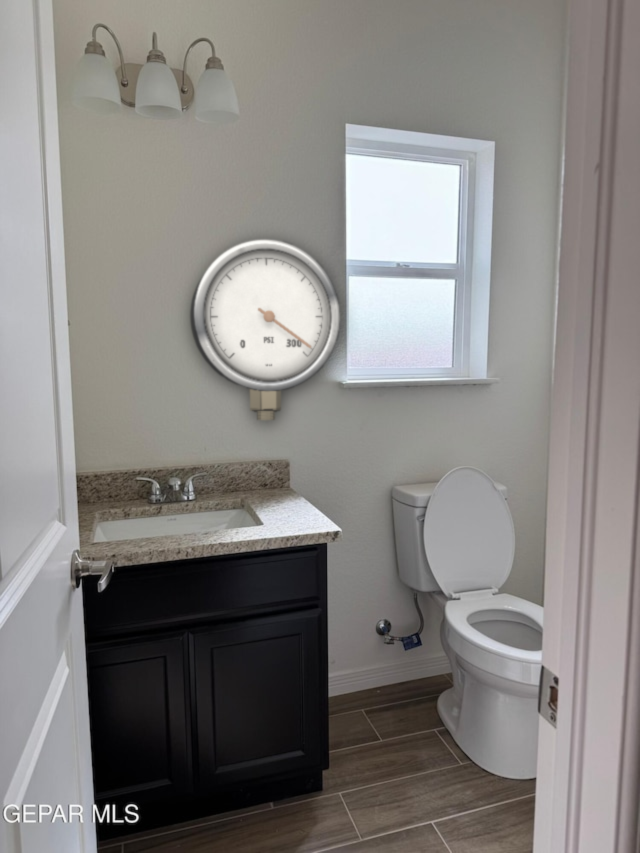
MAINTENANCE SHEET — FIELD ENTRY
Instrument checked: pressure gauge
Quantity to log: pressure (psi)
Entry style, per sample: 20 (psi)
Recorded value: 290 (psi)
